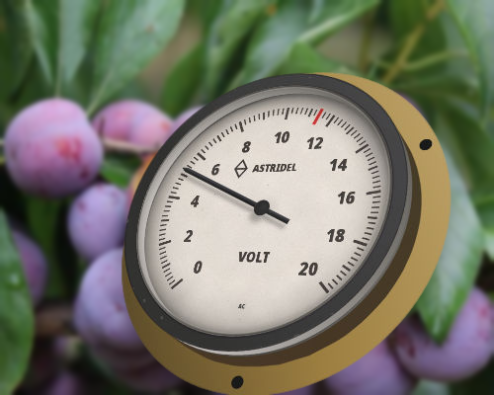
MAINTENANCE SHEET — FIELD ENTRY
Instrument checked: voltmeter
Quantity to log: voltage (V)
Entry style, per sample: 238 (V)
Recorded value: 5.2 (V)
